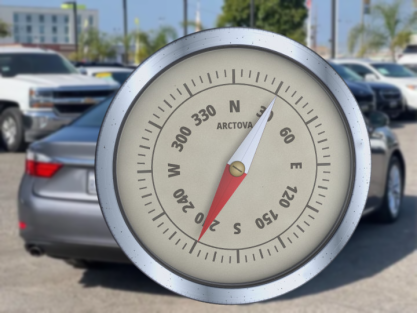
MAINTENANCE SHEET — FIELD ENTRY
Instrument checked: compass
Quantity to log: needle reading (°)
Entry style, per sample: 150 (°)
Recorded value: 210 (°)
